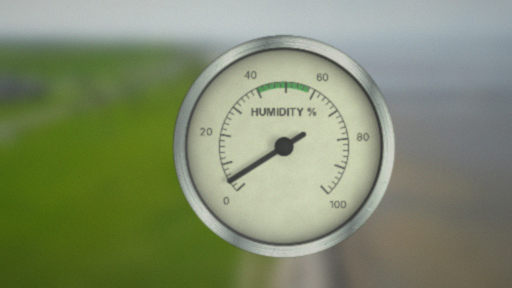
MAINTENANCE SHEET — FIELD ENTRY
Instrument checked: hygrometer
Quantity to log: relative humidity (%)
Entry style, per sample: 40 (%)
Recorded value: 4 (%)
